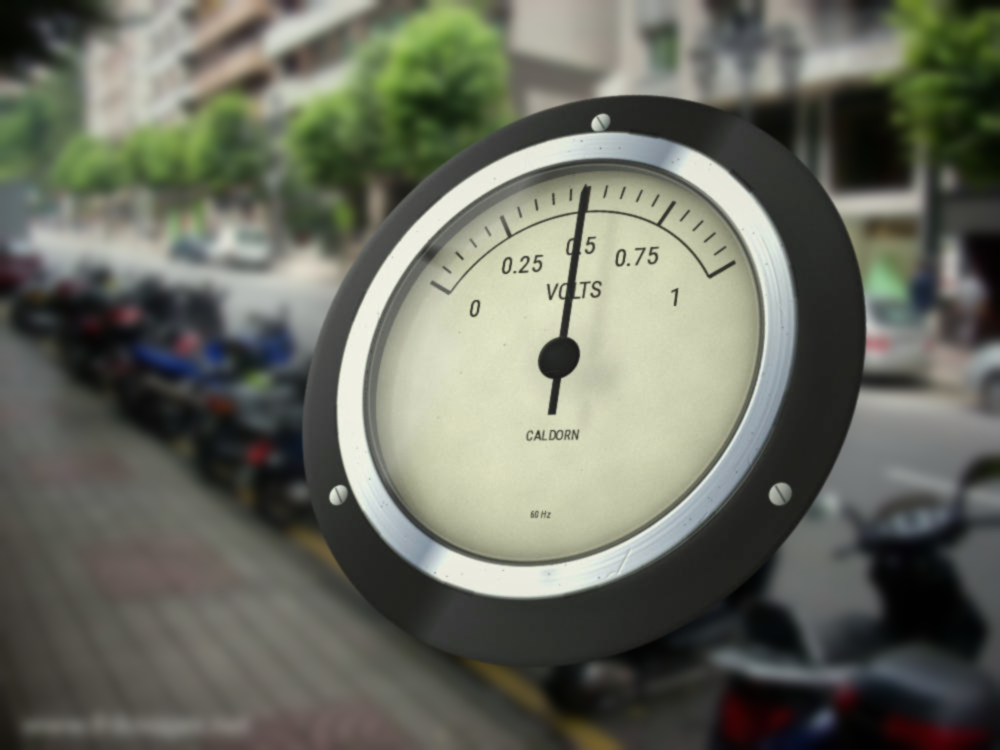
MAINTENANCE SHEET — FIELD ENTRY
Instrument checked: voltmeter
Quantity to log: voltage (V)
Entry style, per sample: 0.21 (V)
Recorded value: 0.5 (V)
